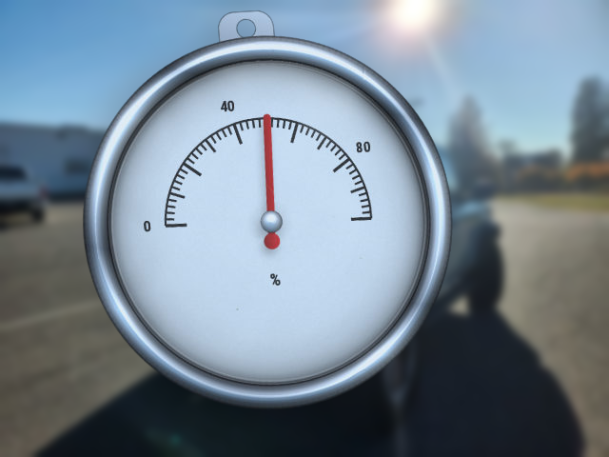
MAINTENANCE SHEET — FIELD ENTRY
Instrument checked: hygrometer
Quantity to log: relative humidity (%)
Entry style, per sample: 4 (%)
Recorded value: 50 (%)
